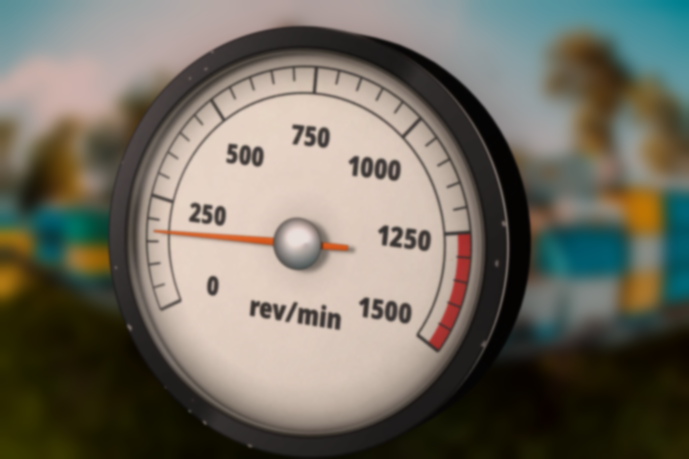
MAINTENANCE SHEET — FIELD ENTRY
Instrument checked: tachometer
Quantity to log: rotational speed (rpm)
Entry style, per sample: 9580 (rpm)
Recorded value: 175 (rpm)
